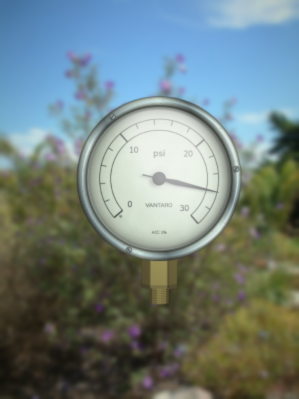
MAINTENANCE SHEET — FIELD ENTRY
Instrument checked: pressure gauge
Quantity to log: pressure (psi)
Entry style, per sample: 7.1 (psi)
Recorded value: 26 (psi)
